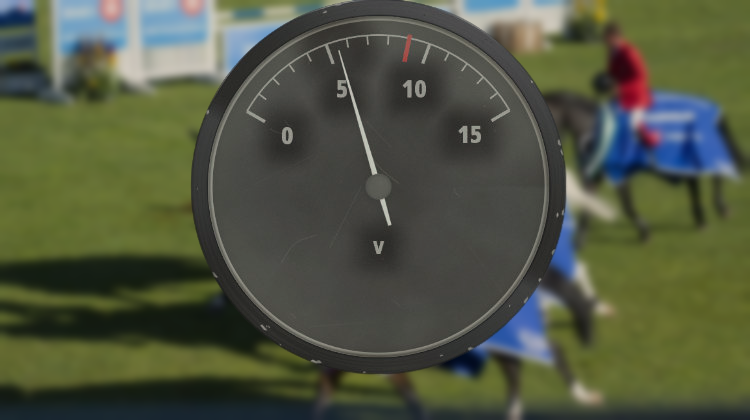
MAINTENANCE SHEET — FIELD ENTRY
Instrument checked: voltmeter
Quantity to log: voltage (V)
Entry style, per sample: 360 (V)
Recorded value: 5.5 (V)
